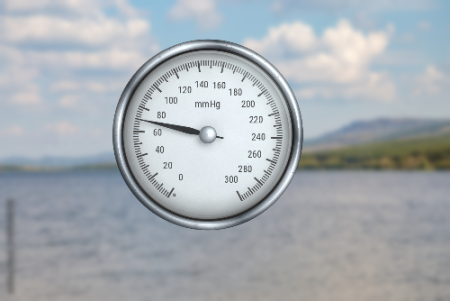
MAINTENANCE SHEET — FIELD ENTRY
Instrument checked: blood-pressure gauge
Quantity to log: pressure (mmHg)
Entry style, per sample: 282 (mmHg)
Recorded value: 70 (mmHg)
